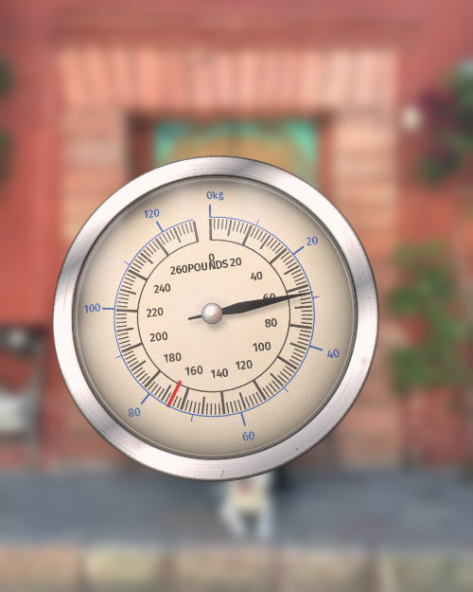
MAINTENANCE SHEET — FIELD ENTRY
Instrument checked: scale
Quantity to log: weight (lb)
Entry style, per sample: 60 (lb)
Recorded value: 64 (lb)
